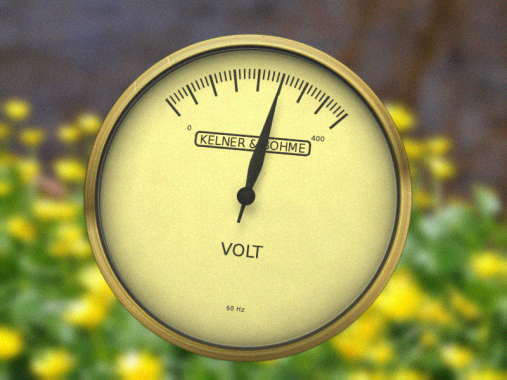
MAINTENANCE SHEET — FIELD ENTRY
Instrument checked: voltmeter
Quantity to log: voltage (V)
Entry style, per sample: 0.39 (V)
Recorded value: 250 (V)
